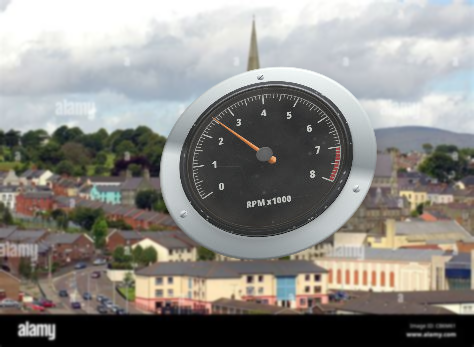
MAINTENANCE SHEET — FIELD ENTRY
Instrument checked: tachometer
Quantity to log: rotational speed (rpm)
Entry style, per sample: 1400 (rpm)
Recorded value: 2500 (rpm)
